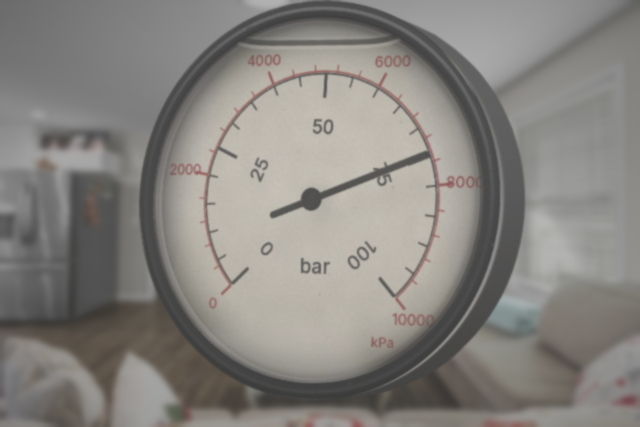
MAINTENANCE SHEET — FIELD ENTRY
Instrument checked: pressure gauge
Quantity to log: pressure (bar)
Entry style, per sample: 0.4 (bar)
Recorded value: 75 (bar)
